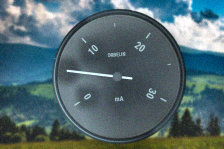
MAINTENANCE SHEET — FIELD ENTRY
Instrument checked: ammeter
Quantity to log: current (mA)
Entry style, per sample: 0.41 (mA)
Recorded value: 5 (mA)
